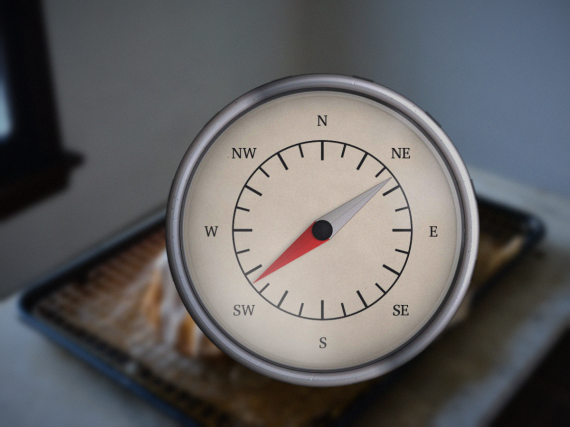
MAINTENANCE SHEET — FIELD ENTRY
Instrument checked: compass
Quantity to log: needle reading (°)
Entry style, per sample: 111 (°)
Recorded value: 232.5 (°)
